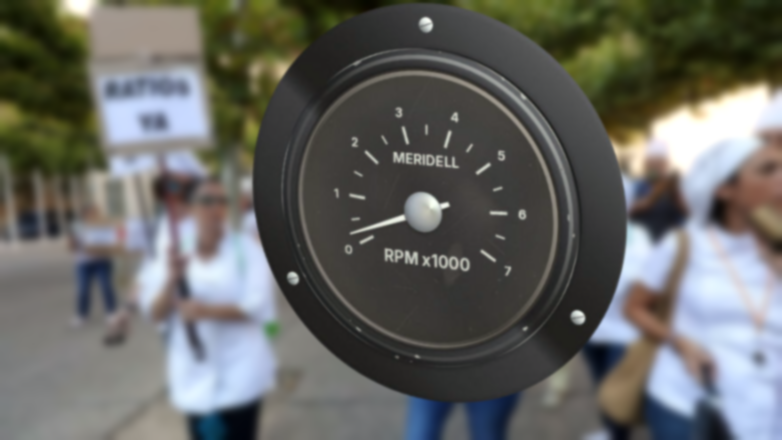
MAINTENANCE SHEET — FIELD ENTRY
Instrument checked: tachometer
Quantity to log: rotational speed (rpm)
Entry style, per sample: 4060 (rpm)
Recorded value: 250 (rpm)
